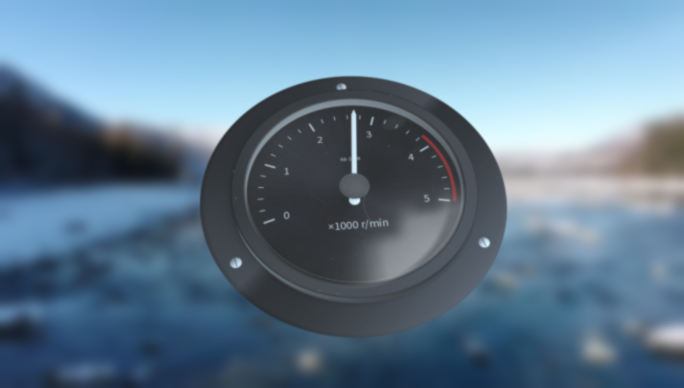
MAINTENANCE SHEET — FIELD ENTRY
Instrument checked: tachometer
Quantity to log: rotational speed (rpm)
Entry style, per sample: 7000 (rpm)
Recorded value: 2700 (rpm)
